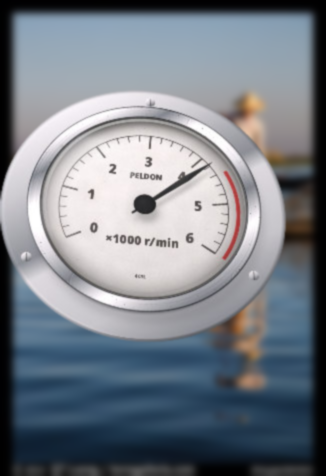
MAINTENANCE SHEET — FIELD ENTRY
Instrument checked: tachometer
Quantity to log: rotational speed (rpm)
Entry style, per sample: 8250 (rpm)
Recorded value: 4200 (rpm)
